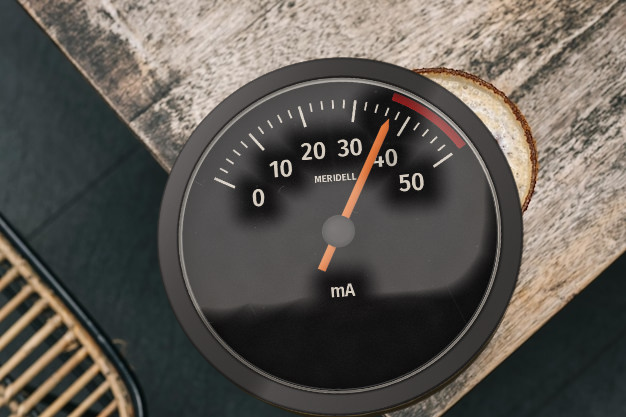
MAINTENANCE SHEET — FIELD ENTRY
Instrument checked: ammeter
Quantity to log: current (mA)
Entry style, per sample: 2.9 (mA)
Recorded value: 37 (mA)
